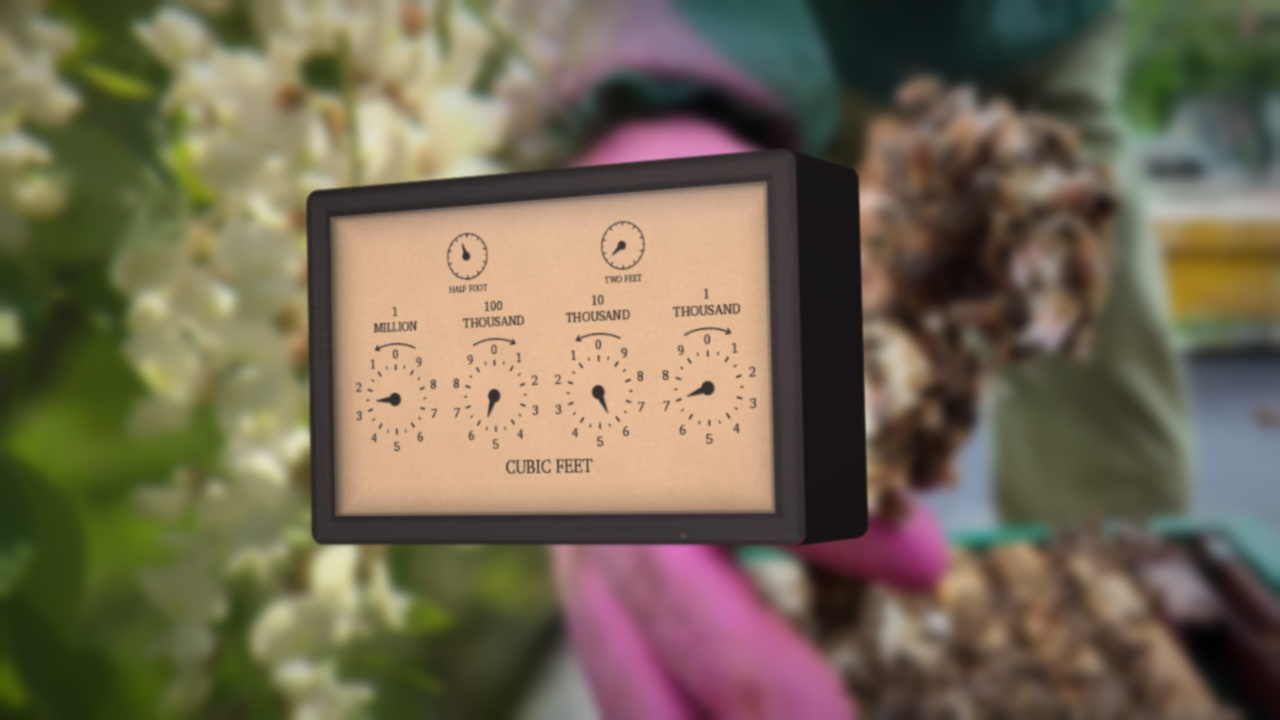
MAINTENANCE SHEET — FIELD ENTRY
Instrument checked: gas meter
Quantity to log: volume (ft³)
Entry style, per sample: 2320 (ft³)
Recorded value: 255700 (ft³)
